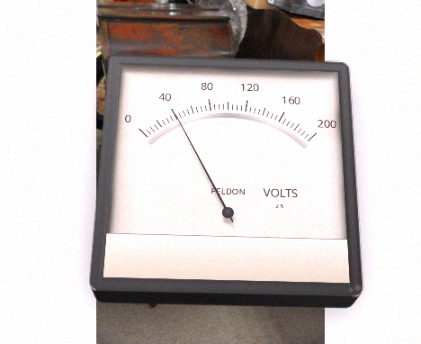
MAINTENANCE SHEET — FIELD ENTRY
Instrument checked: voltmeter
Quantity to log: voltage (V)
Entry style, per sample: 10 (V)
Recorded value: 40 (V)
